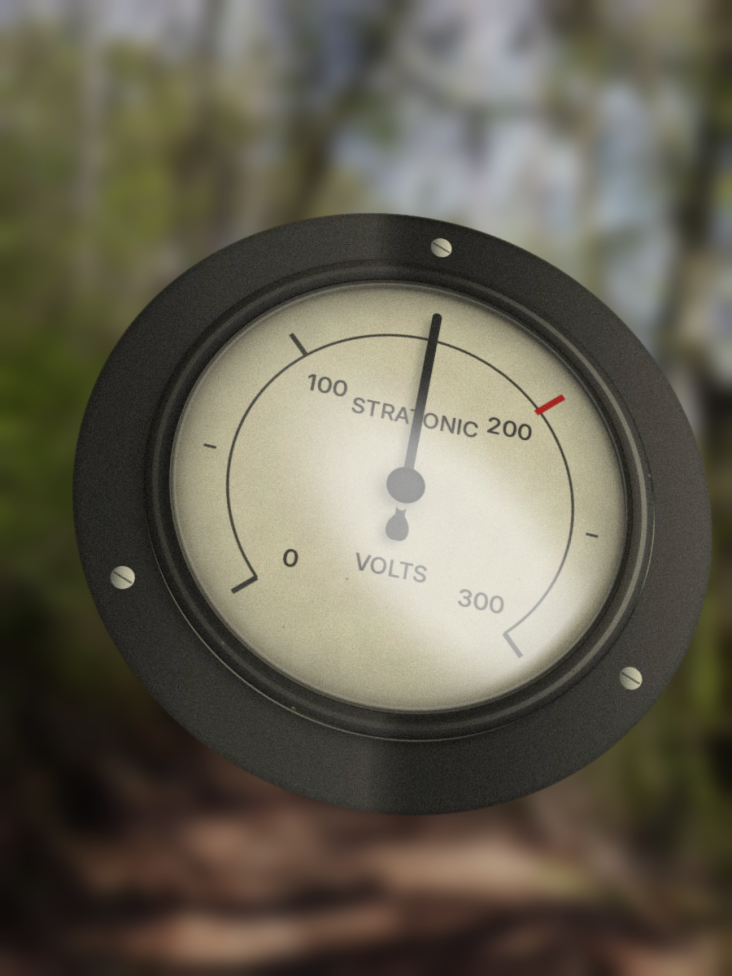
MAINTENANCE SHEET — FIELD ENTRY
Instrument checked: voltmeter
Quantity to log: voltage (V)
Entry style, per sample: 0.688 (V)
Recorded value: 150 (V)
